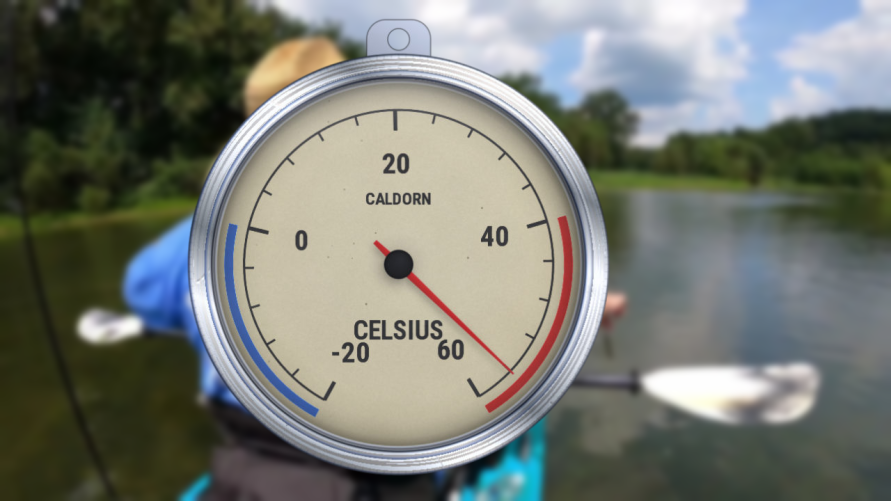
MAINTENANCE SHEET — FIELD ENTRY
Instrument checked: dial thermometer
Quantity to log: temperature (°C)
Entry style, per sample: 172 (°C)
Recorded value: 56 (°C)
